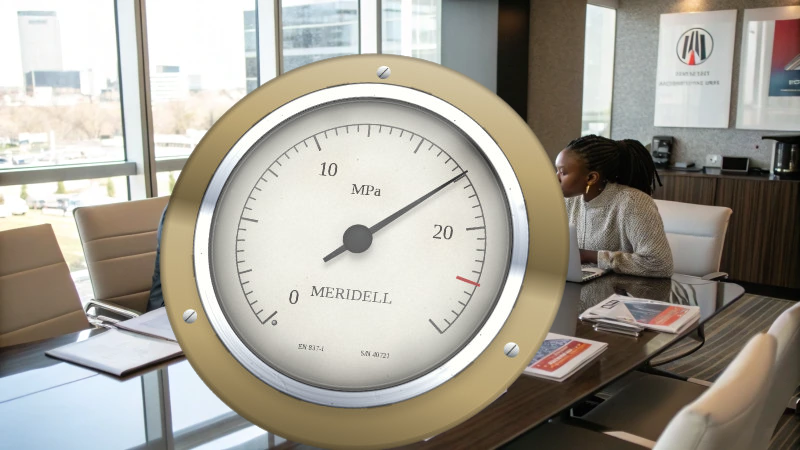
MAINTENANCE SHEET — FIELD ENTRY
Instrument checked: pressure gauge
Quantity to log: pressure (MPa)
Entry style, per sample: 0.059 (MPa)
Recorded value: 17.5 (MPa)
